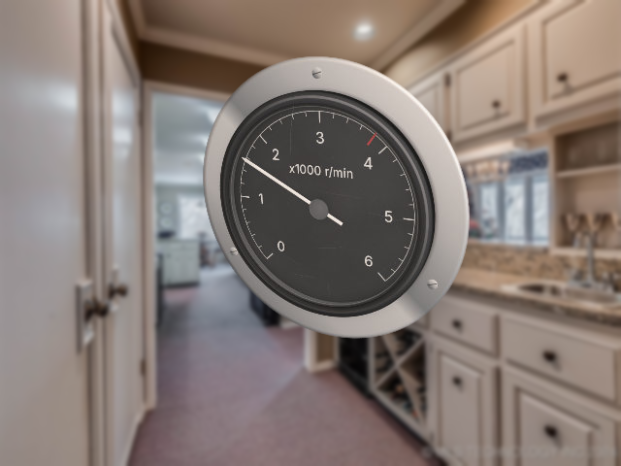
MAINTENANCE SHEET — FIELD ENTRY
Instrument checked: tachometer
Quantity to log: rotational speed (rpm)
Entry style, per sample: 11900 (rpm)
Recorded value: 1600 (rpm)
